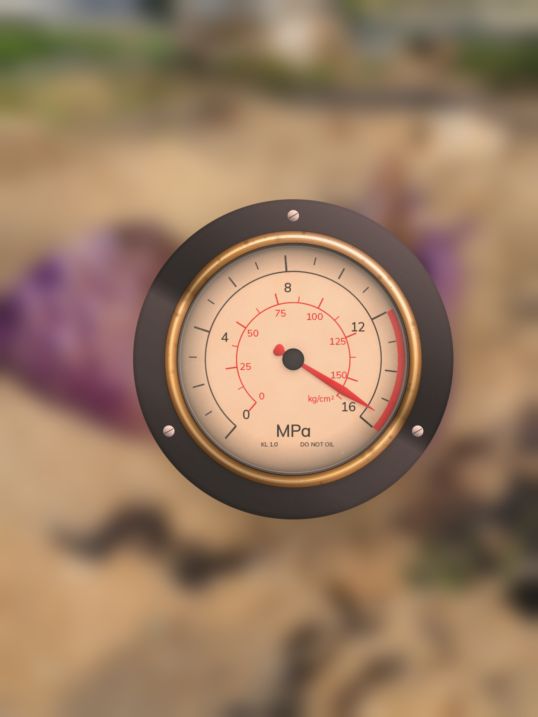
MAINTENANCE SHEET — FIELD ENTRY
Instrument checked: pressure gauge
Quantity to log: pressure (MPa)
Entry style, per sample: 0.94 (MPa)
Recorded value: 15.5 (MPa)
